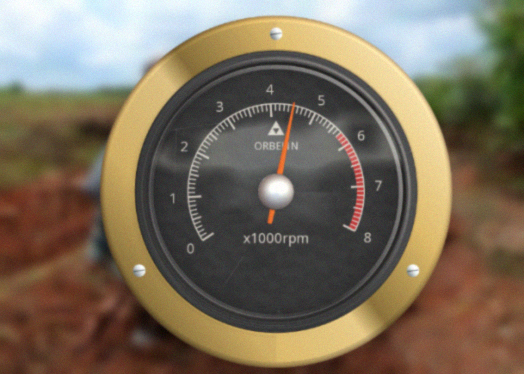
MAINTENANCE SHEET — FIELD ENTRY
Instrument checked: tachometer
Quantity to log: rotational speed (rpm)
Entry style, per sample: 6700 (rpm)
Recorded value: 4500 (rpm)
